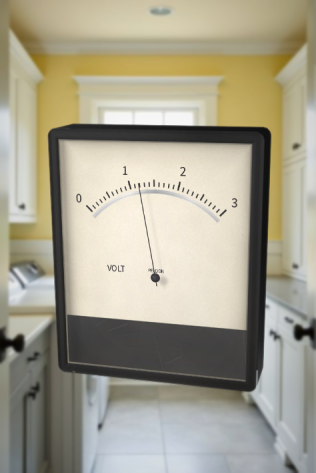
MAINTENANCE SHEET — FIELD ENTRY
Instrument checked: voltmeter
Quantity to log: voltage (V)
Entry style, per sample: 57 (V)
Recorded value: 1.2 (V)
